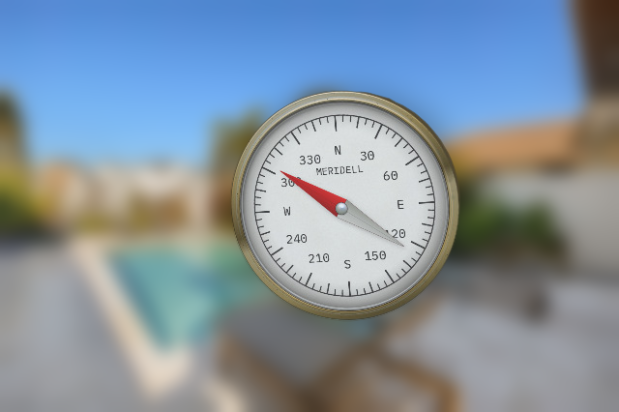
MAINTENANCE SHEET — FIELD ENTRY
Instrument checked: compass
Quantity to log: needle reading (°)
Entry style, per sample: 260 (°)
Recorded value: 305 (°)
